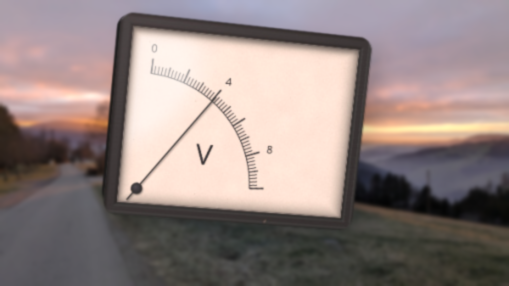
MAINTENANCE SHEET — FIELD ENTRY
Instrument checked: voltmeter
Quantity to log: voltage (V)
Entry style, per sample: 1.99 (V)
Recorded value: 4 (V)
